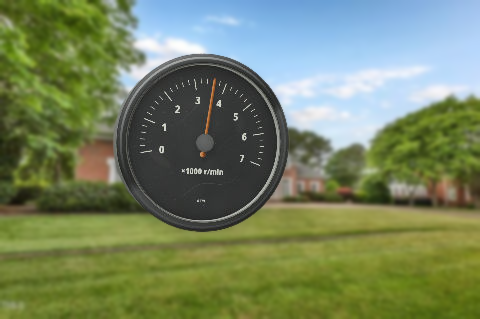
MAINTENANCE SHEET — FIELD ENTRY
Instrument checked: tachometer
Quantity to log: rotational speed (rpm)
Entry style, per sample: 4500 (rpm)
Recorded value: 3600 (rpm)
